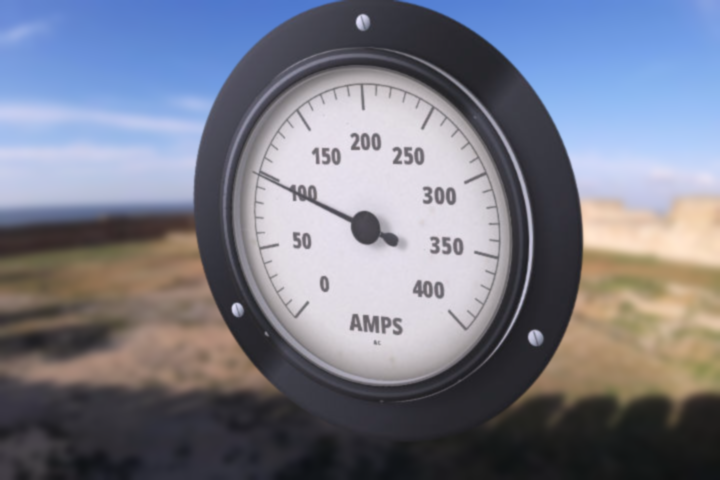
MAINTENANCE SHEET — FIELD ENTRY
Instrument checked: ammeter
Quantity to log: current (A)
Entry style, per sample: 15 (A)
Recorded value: 100 (A)
